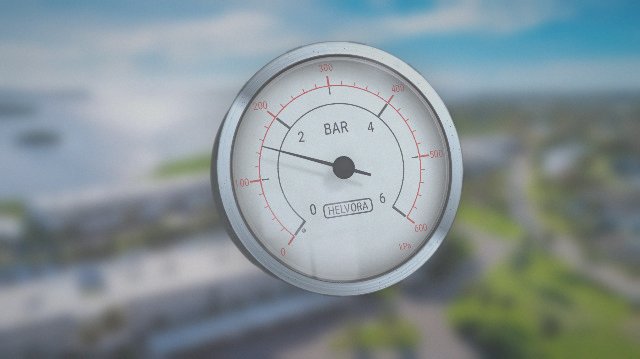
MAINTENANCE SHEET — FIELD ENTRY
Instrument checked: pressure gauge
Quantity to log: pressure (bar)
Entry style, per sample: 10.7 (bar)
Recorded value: 1.5 (bar)
